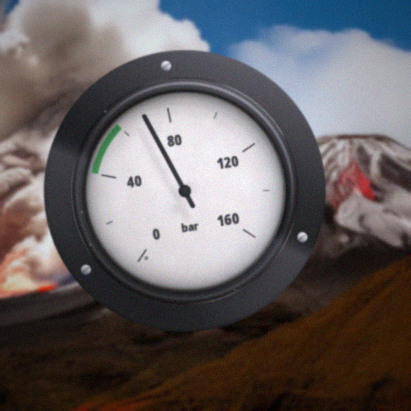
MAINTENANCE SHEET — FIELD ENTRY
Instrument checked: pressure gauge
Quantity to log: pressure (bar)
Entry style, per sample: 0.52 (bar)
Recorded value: 70 (bar)
